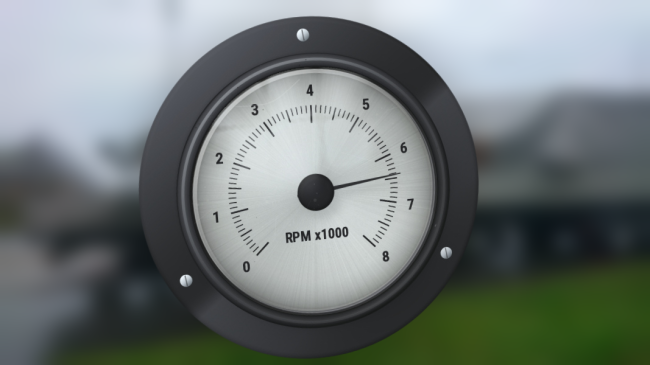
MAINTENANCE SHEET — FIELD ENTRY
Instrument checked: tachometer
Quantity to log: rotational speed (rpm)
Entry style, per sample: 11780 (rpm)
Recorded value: 6400 (rpm)
